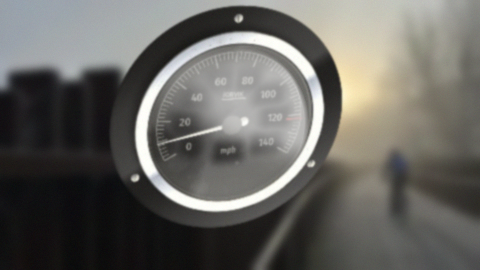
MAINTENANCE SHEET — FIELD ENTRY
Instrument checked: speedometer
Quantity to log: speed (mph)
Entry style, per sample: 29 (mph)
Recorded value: 10 (mph)
